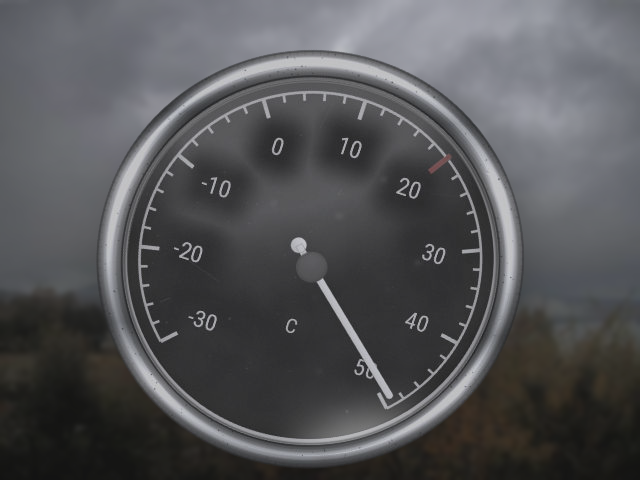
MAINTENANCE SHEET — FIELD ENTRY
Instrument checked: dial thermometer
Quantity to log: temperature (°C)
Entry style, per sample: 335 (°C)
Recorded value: 49 (°C)
